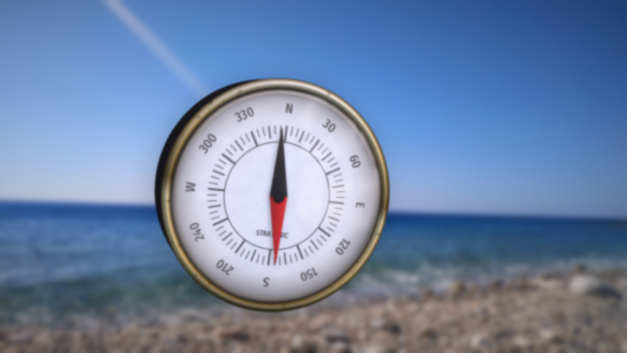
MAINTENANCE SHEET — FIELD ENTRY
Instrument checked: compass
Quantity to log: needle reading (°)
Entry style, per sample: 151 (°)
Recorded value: 175 (°)
